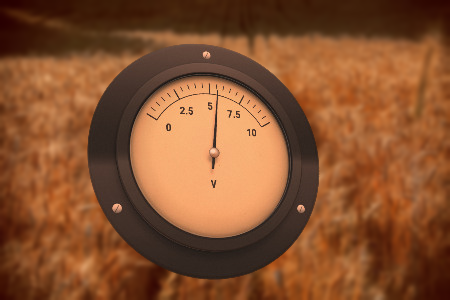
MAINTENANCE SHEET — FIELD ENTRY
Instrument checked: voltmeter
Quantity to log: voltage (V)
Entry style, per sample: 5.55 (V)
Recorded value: 5.5 (V)
